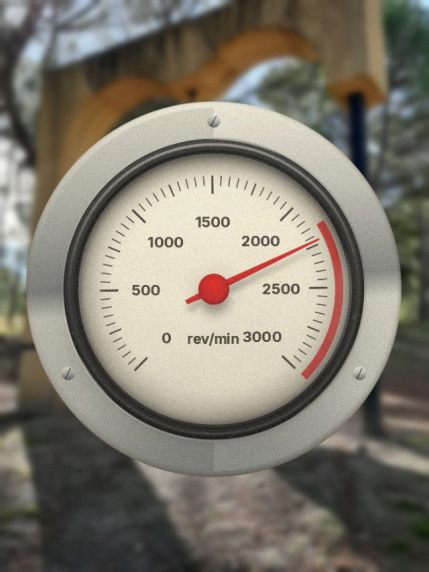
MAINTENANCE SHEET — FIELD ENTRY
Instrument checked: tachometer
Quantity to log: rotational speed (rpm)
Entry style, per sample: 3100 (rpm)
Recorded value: 2225 (rpm)
